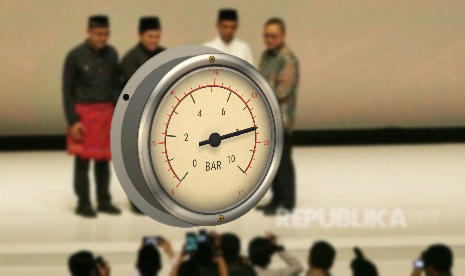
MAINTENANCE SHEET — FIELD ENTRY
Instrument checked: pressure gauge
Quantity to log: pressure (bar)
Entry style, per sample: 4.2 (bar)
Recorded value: 8 (bar)
